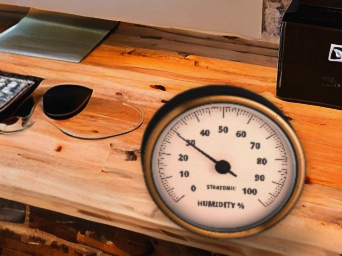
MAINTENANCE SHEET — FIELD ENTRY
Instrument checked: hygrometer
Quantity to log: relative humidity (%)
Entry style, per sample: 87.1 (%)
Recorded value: 30 (%)
